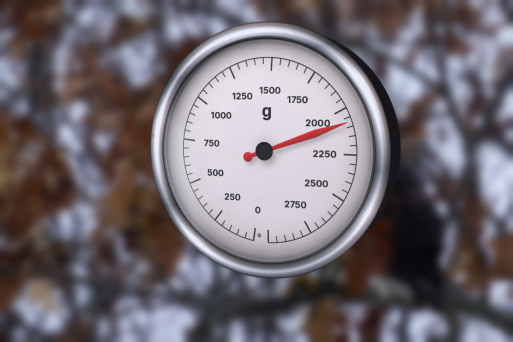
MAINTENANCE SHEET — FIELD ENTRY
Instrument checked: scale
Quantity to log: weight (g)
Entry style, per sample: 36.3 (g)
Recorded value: 2075 (g)
